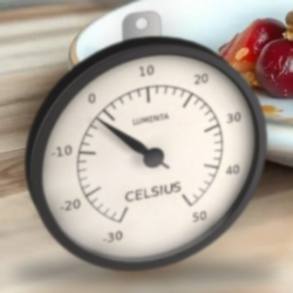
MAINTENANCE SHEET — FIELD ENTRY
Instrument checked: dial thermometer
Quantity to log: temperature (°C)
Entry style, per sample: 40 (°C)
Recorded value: -2 (°C)
